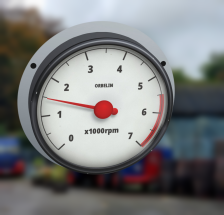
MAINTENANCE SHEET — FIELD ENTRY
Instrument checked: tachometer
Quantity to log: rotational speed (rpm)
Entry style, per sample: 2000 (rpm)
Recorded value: 1500 (rpm)
